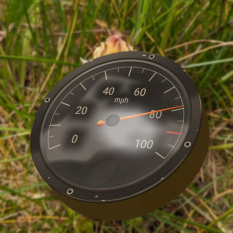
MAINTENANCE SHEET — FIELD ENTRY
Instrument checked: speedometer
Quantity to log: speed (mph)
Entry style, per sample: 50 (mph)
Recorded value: 80 (mph)
